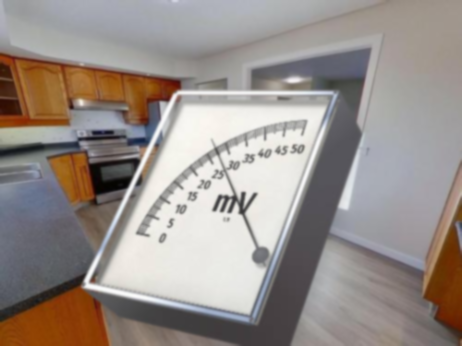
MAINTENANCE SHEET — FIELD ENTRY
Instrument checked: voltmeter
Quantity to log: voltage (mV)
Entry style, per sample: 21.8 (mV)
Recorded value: 27.5 (mV)
